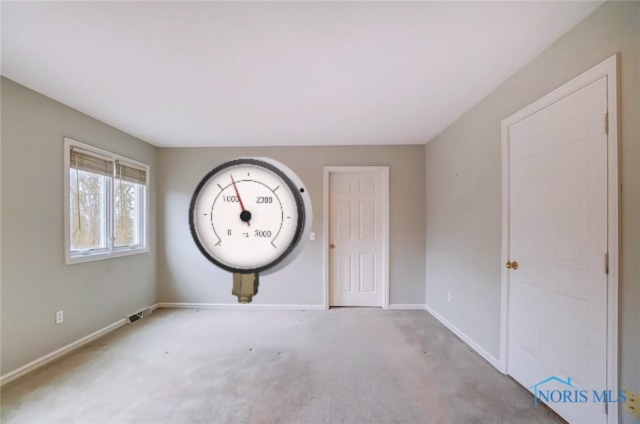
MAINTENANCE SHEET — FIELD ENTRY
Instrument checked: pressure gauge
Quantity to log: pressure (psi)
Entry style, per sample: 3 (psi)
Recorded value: 1250 (psi)
